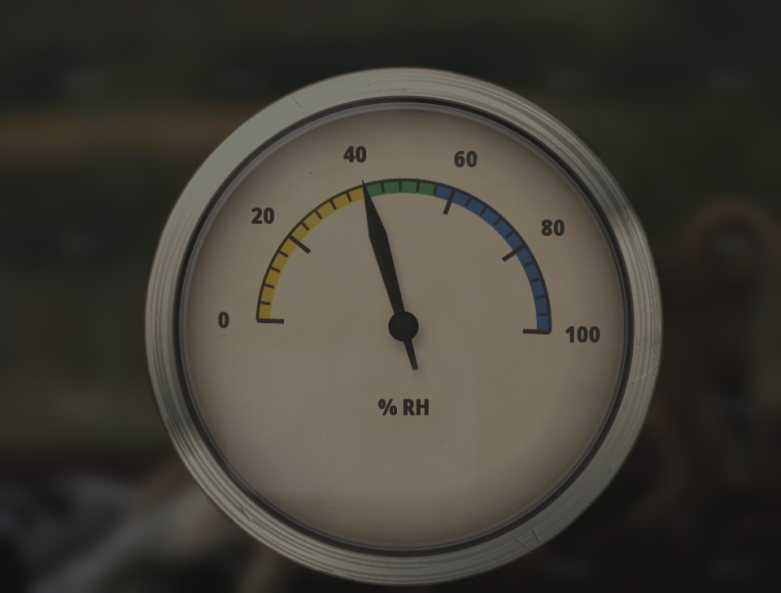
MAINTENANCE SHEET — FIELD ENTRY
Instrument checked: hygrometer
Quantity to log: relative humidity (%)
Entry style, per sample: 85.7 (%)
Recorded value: 40 (%)
